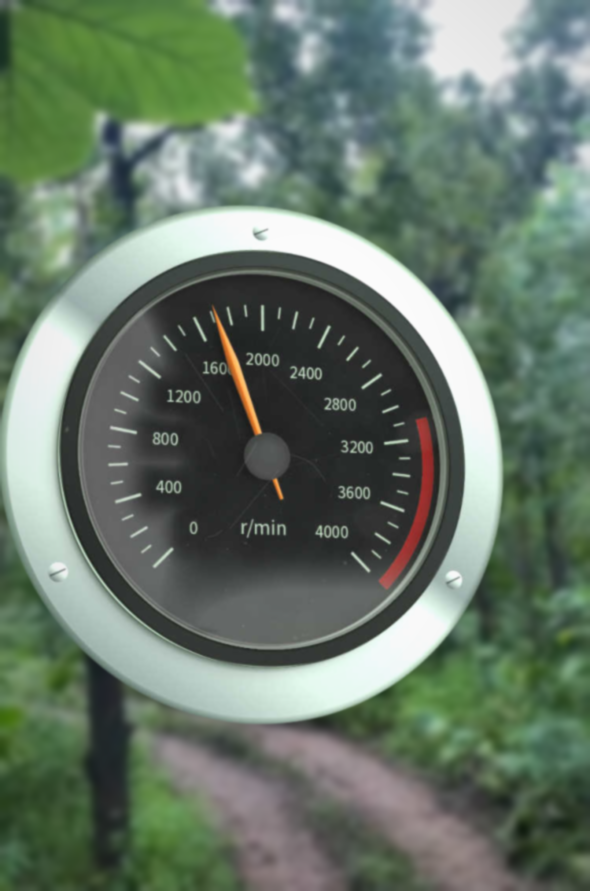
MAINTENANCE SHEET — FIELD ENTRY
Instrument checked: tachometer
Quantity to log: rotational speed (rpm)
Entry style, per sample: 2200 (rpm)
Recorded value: 1700 (rpm)
